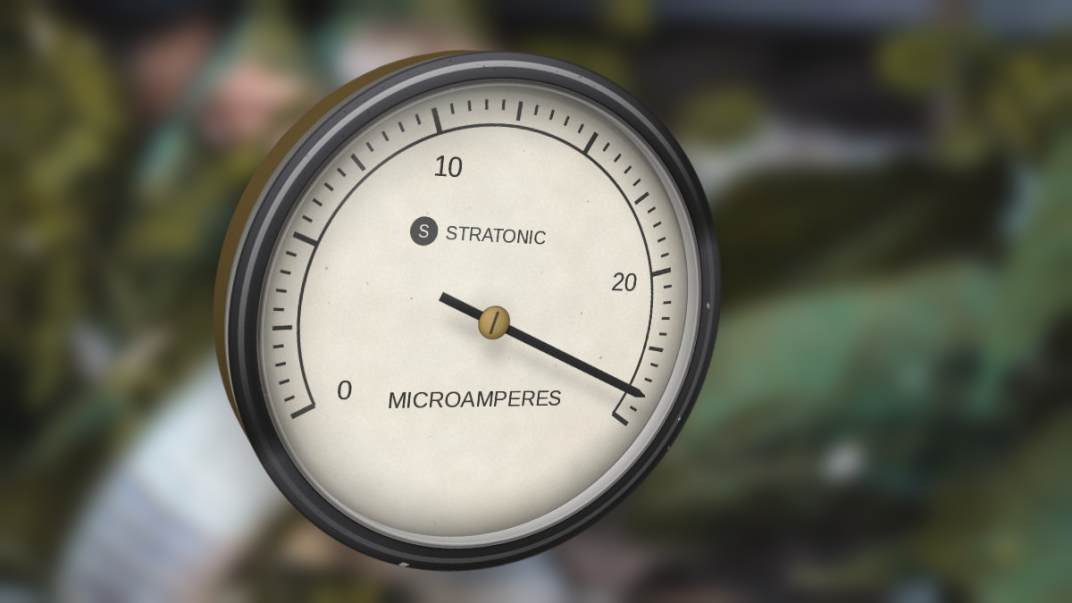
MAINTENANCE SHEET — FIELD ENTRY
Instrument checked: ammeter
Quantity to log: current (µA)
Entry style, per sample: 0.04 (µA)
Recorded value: 24 (µA)
